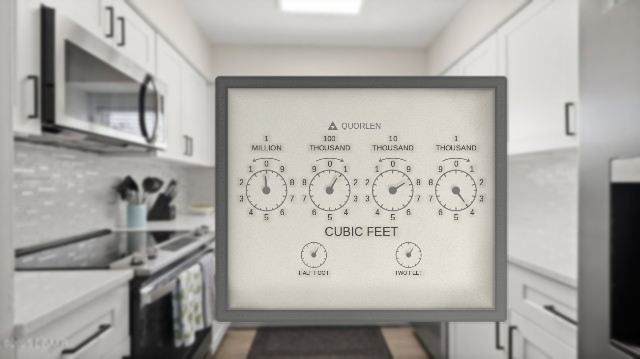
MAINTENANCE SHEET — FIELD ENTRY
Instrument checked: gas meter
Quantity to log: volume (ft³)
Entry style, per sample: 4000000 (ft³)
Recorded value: 8400 (ft³)
